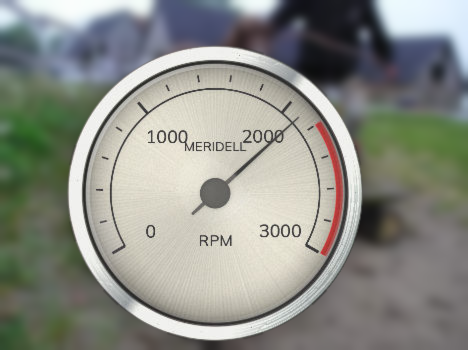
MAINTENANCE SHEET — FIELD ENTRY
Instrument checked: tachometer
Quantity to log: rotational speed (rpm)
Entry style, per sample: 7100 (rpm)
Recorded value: 2100 (rpm)
